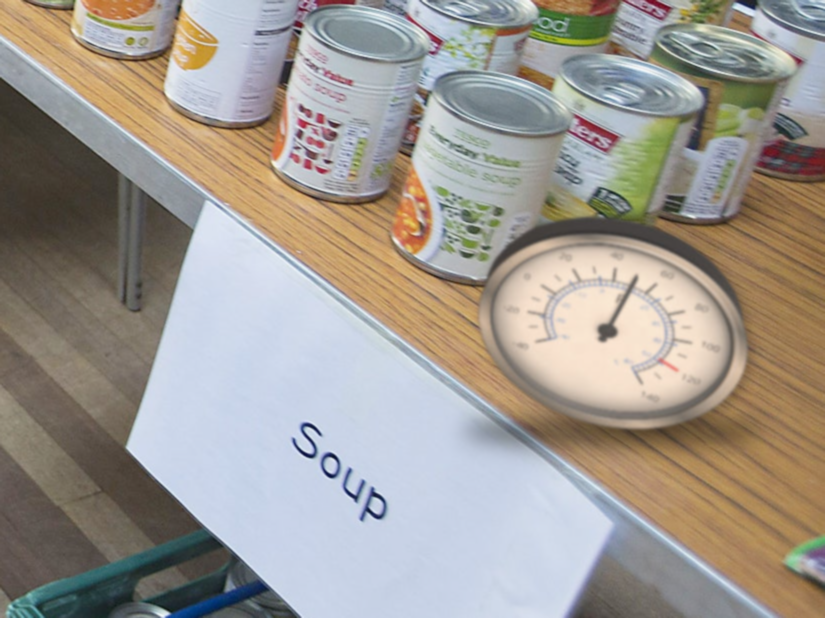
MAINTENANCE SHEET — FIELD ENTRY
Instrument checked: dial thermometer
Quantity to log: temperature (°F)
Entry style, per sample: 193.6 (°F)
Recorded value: 50 (°F)
